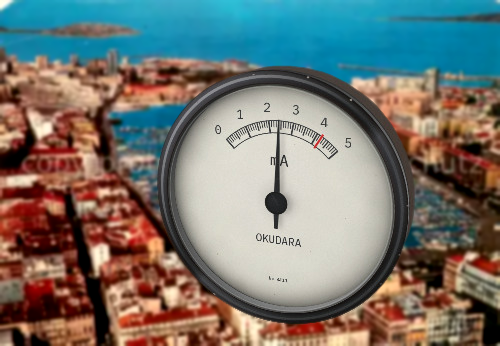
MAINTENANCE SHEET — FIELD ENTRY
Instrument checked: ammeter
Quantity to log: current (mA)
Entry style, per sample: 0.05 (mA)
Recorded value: 2.5 (mA)
